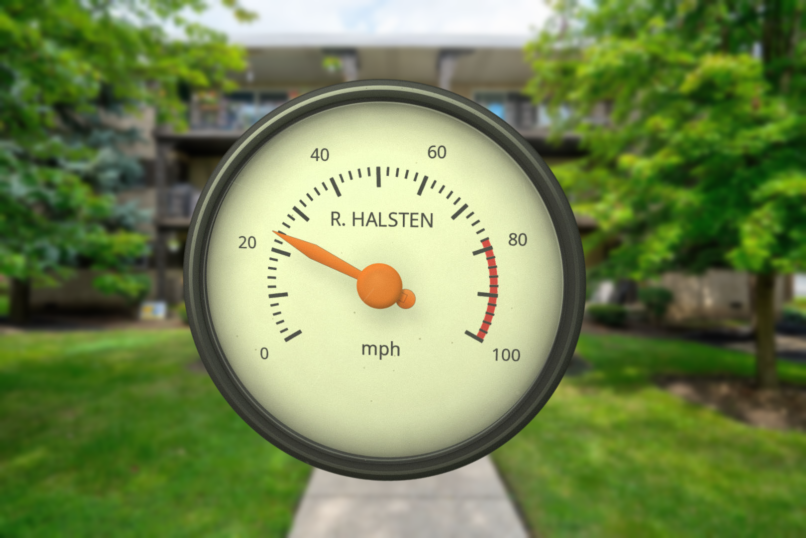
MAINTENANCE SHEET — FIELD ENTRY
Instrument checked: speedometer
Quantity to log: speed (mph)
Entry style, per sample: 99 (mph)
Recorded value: 24 (mph)
